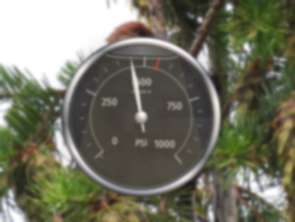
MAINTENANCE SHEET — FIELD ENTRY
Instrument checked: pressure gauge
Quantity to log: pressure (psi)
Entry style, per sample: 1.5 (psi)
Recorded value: 450 (psi)
